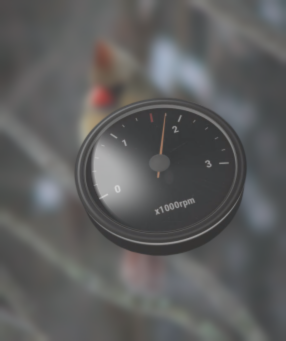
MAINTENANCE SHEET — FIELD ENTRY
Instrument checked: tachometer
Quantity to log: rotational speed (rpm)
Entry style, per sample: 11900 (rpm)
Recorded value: 1800 (rpm)
